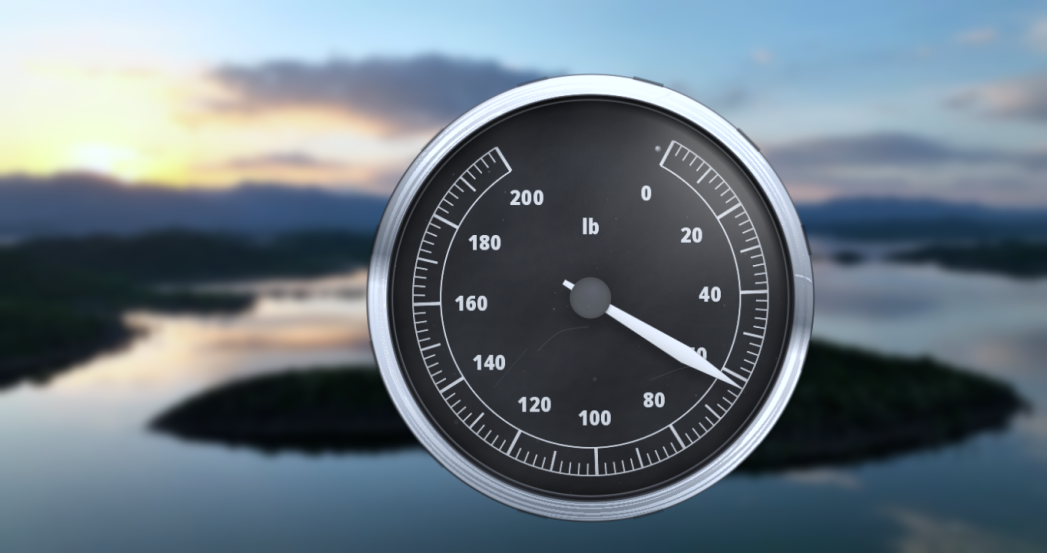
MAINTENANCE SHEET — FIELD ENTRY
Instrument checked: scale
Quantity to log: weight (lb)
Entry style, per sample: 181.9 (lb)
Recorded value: 62 (lb)
